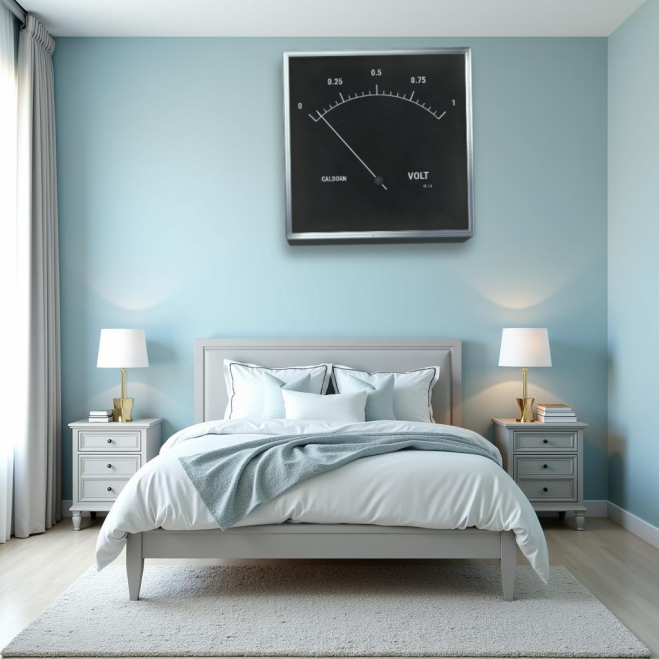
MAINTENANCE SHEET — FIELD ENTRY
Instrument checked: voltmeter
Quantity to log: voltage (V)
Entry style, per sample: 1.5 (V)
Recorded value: 0.05 (V)
